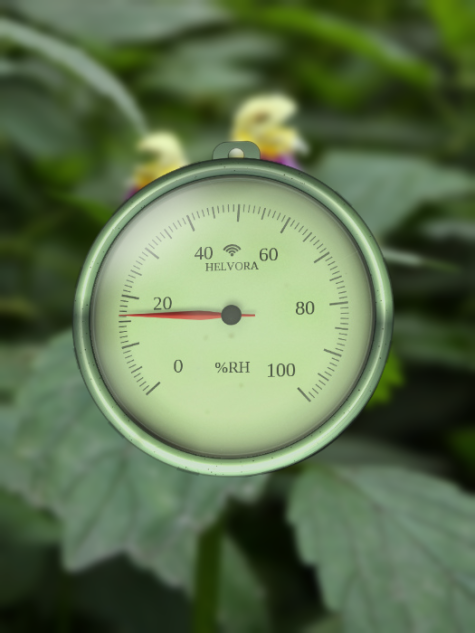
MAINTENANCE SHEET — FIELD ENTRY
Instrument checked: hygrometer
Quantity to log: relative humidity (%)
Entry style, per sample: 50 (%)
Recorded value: 16 (%)
